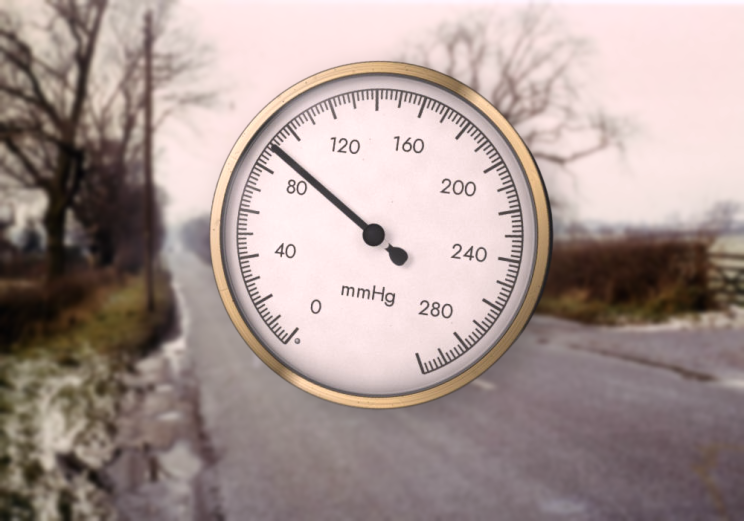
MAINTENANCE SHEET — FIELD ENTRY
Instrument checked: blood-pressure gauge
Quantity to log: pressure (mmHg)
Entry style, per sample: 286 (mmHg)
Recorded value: 90 (mmHg)
